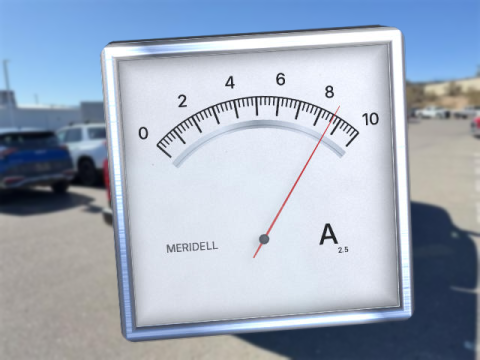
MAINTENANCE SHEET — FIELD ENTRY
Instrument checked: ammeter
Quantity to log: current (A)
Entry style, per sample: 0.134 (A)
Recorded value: 8.6 (A)
